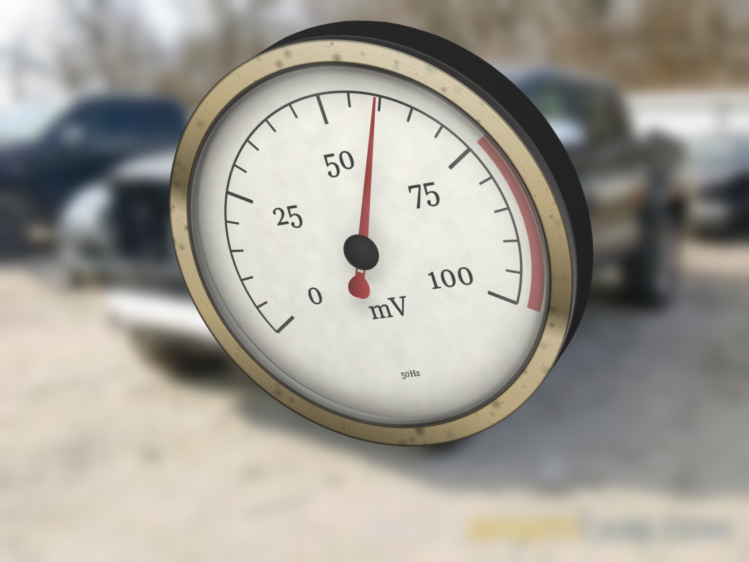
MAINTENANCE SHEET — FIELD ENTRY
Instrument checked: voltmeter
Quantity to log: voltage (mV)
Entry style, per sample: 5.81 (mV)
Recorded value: 60 (mV)
